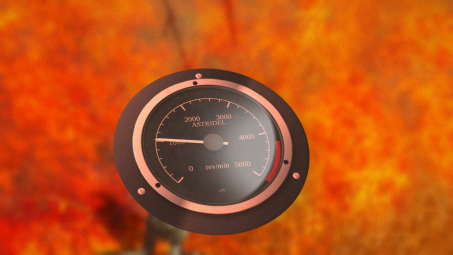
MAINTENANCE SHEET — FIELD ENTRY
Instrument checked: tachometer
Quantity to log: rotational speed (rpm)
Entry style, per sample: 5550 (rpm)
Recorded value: 1000 (rpm)
